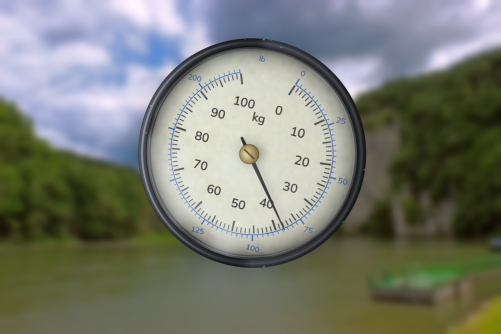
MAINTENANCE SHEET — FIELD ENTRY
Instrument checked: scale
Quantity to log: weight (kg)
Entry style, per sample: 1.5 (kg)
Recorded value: 38 (kg)
